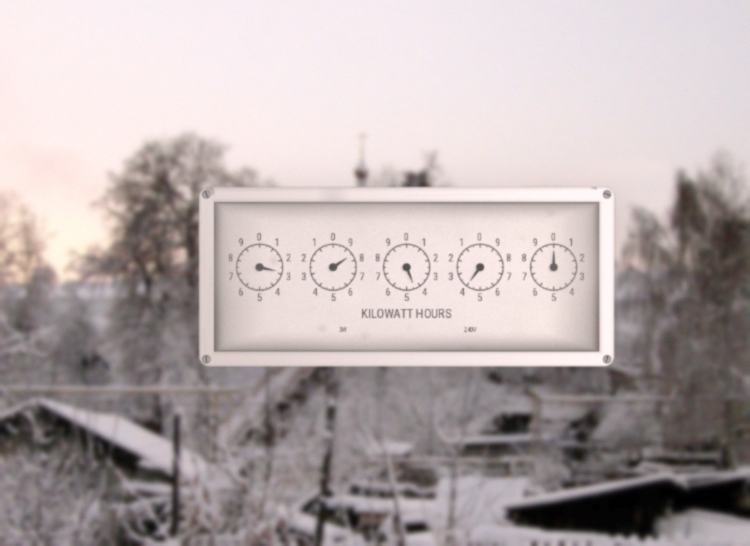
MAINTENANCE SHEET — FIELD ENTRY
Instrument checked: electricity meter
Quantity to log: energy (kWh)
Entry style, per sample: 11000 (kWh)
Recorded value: 28440 (kWh)
